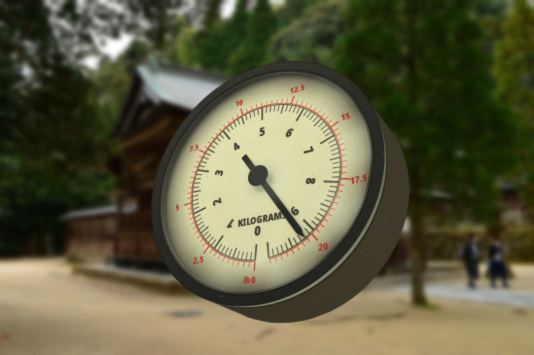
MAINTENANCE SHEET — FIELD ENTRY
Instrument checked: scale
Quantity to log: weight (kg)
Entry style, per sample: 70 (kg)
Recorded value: 9.2 (kg)
